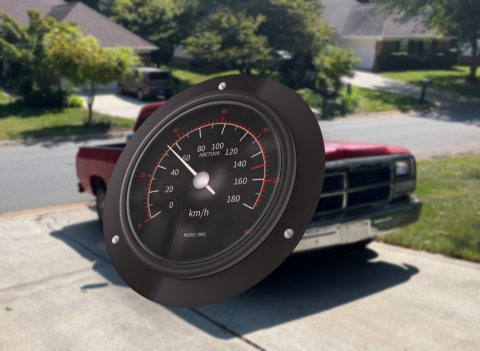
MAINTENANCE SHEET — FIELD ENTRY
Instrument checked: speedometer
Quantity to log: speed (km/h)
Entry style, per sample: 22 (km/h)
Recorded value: 55 (km/h)
